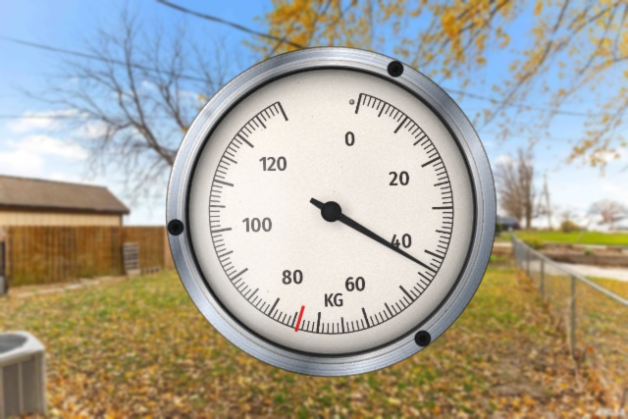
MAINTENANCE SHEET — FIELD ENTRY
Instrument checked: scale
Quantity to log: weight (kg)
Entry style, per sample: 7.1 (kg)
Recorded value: 43 (kg)
